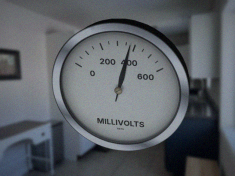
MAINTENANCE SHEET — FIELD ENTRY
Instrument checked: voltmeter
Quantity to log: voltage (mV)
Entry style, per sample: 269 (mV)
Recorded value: 375 (mV)
